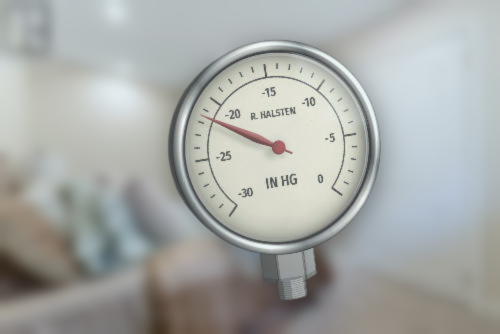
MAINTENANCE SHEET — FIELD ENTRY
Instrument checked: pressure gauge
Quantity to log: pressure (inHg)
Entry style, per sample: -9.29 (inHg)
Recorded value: -21.5 (inHg)
